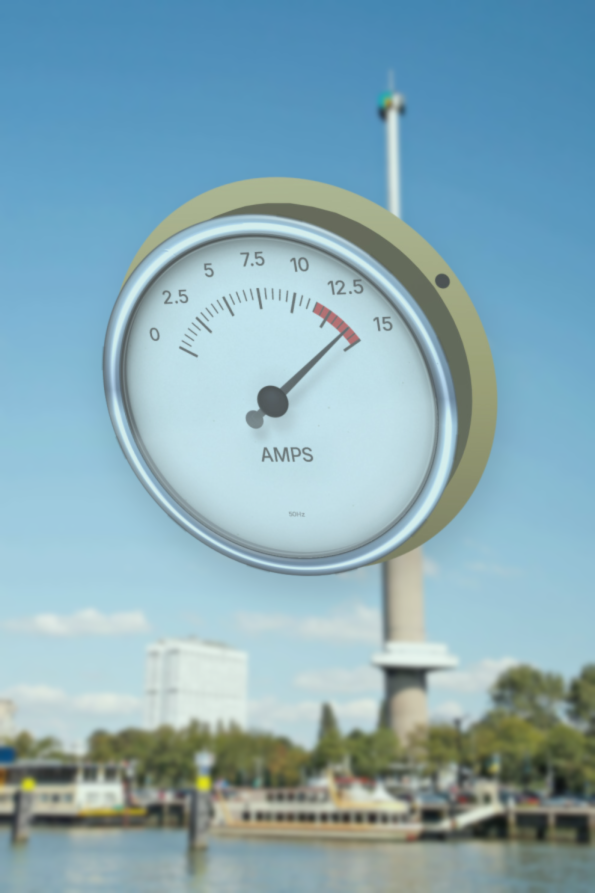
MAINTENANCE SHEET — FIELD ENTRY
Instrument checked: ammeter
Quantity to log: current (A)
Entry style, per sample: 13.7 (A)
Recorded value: 14 (A)
